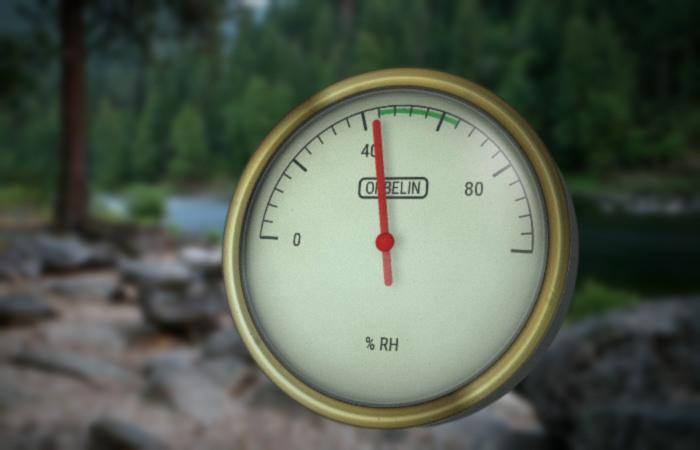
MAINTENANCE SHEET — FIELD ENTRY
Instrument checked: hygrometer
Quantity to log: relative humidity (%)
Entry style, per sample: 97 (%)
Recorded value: 44 (%)
